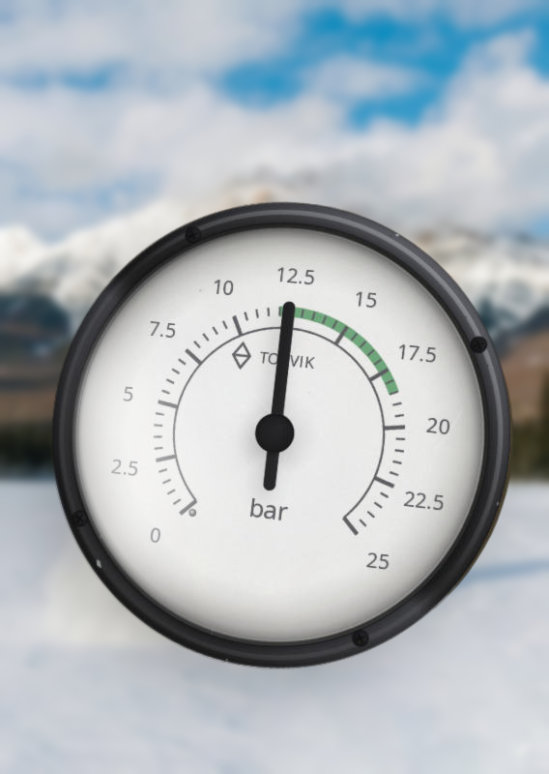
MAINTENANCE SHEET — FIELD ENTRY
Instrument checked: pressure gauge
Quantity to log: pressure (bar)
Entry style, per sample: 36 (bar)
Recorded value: 12.5 (bar)
